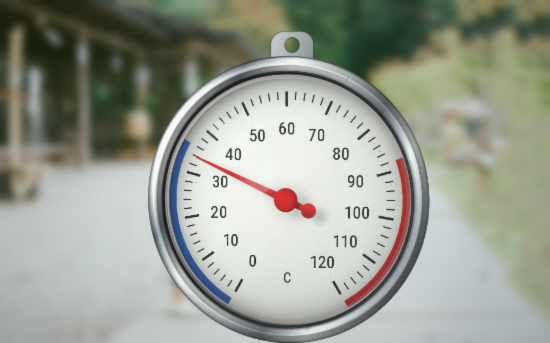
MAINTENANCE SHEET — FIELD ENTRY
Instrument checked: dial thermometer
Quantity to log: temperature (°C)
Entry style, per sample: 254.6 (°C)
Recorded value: 34 (°C)
